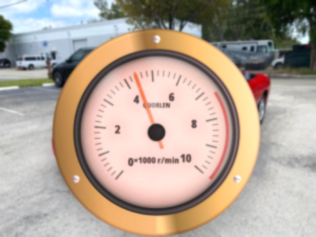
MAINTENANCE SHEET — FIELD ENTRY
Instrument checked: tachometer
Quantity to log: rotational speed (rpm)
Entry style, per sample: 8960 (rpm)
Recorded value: 4400 (rpm)
